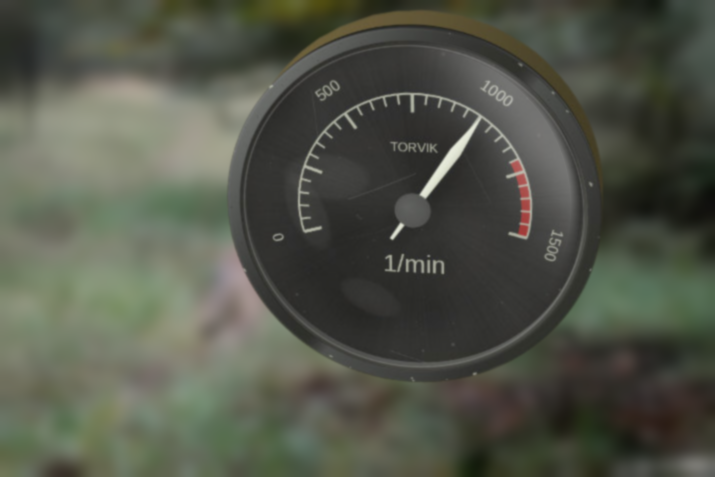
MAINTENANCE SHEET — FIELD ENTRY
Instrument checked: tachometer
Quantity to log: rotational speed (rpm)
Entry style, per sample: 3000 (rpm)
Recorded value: 1000 (rpm)
